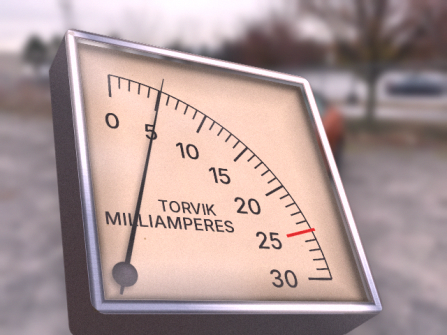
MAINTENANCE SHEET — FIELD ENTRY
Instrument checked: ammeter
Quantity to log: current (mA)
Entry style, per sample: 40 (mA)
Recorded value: 5 (mA)
